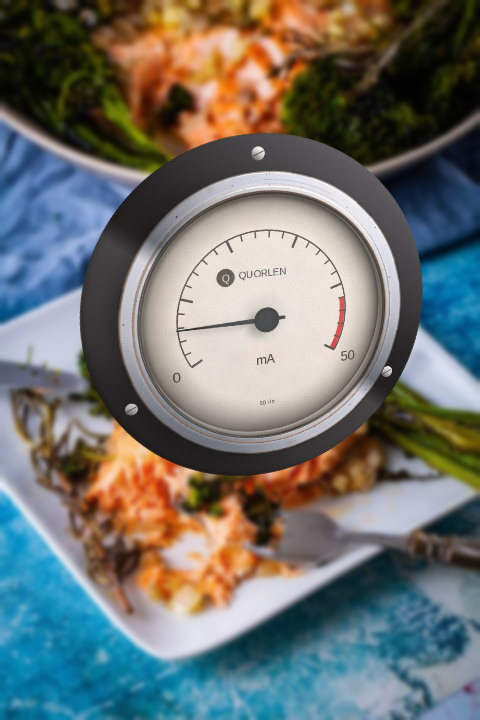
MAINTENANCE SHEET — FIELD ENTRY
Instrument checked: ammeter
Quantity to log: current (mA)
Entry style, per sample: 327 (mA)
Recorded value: 6 (mA)
